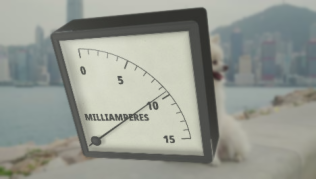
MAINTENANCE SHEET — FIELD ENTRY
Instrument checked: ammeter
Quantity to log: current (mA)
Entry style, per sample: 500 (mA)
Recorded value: 9.5 (mA)
